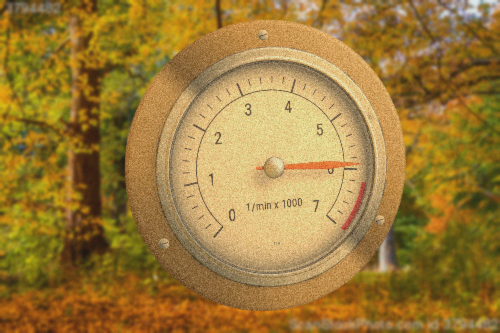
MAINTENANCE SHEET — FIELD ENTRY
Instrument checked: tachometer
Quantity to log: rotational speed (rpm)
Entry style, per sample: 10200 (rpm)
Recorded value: 5900 (rpm)
